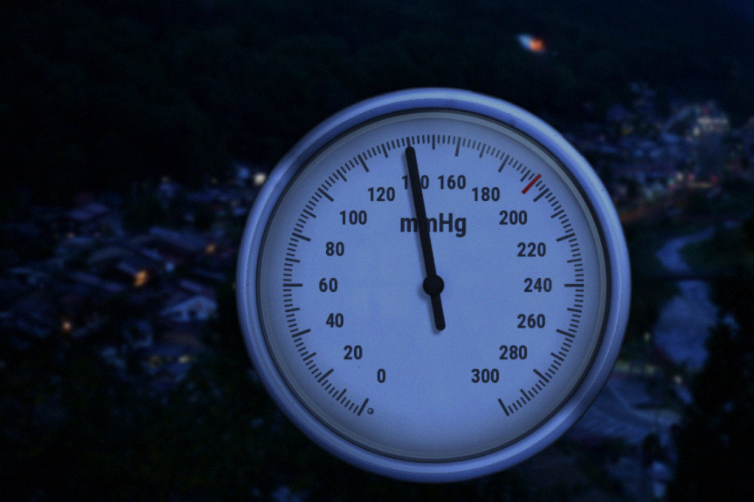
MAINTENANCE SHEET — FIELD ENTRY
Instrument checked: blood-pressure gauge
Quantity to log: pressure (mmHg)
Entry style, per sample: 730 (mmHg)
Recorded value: 140 (mmHg)
